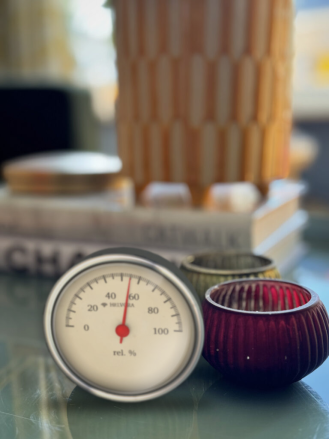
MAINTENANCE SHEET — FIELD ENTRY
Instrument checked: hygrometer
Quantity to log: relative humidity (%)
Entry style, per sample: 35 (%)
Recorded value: 55 (%)
